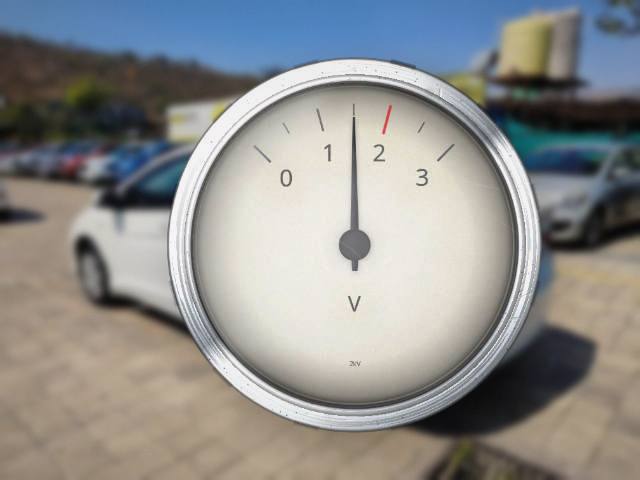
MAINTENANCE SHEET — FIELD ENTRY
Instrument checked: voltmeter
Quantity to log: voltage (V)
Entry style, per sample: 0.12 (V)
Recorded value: 1.5 (V)
